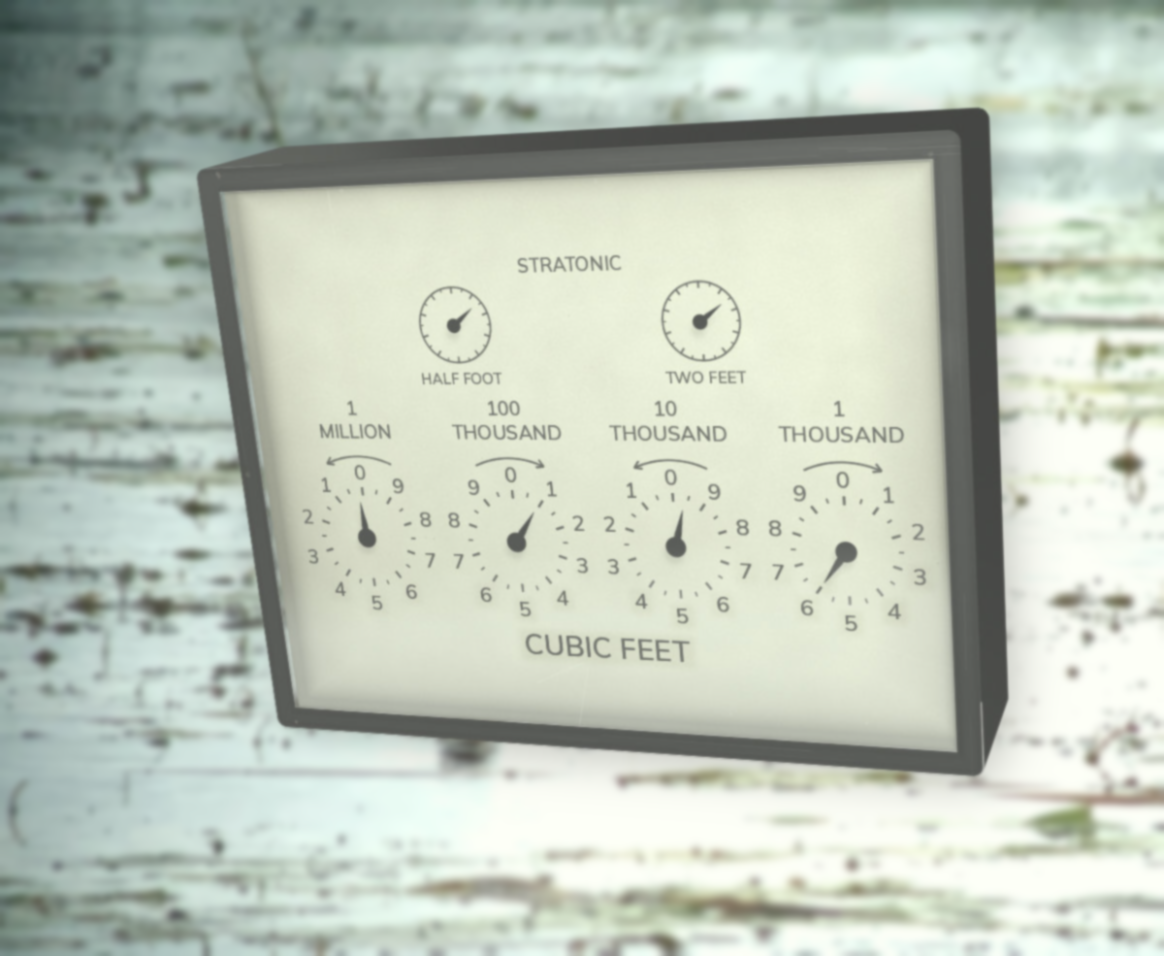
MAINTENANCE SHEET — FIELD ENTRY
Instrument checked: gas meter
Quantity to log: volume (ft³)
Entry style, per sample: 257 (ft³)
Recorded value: 9600 (ft³)
